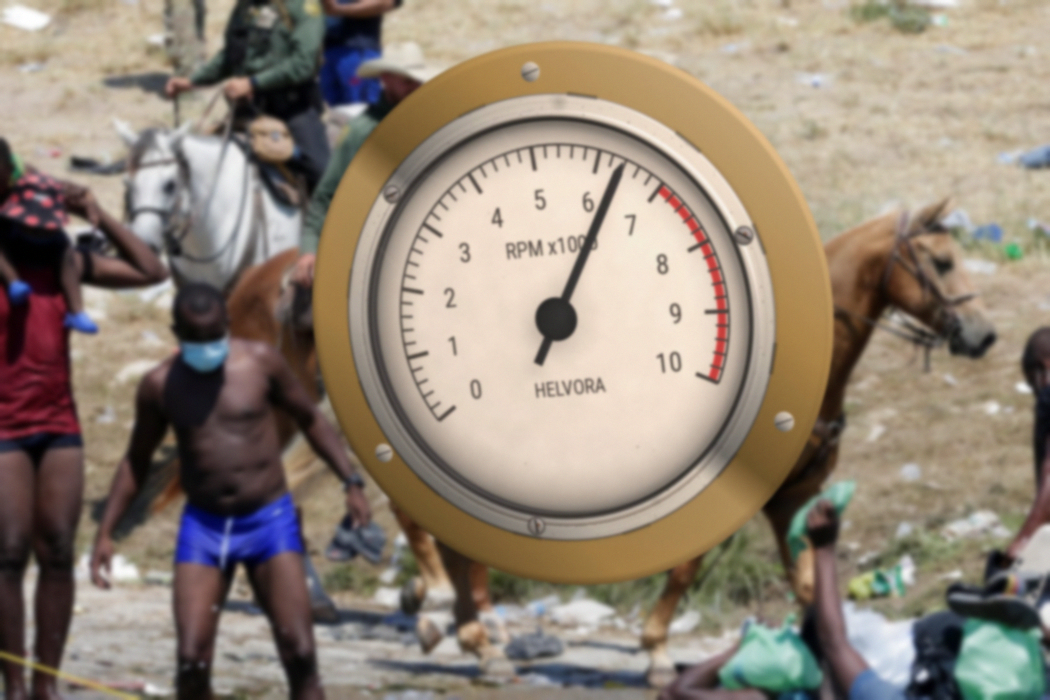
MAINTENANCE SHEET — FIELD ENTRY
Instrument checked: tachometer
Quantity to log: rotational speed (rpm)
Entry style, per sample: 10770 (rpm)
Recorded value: 6400 (rpm)
